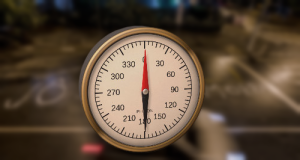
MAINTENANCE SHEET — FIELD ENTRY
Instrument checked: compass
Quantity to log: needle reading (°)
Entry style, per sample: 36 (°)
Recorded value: 0 (°)
